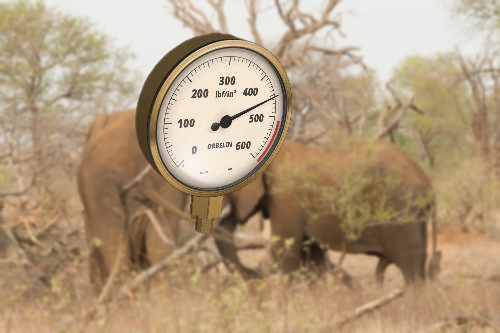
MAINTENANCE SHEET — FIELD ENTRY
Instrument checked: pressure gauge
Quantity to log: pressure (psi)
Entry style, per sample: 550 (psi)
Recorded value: 450 (psi)
